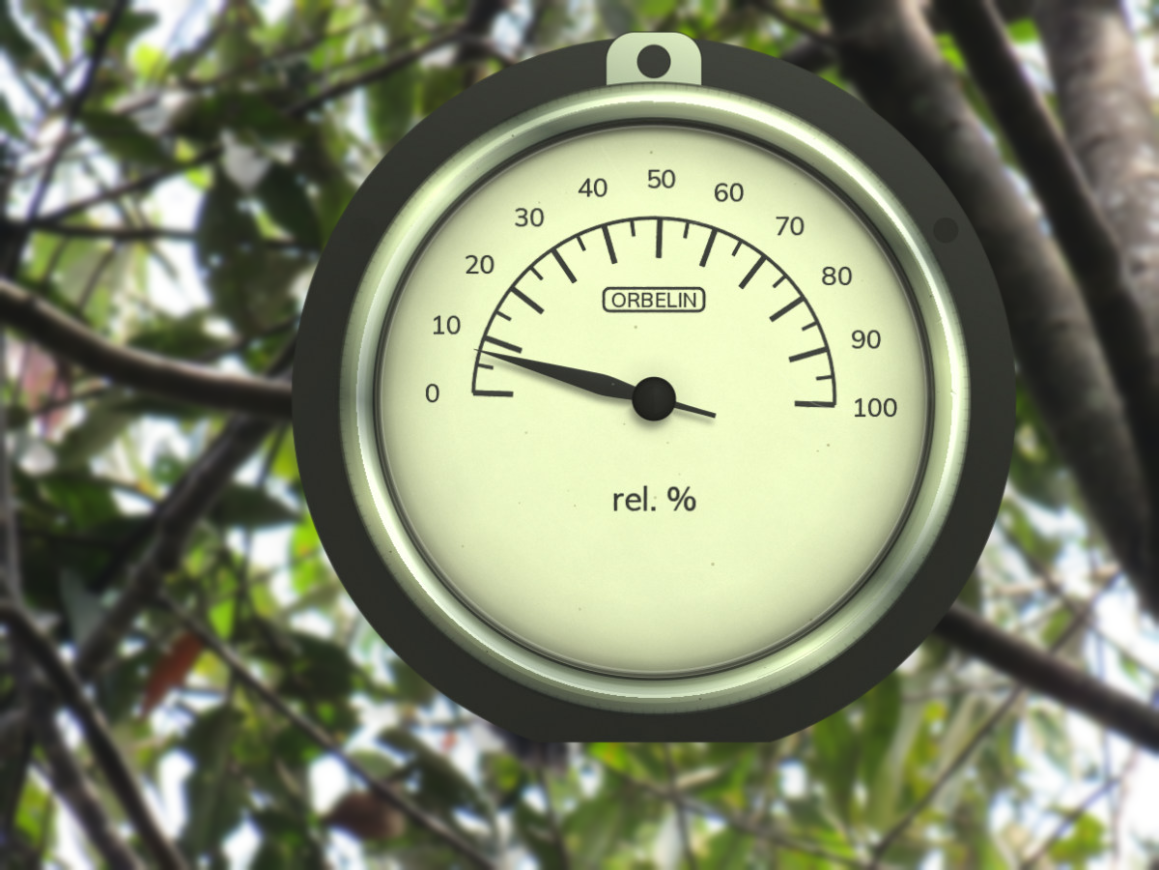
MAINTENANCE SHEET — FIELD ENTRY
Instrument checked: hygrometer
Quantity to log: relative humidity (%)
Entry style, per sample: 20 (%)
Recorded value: 7.5 (%)
